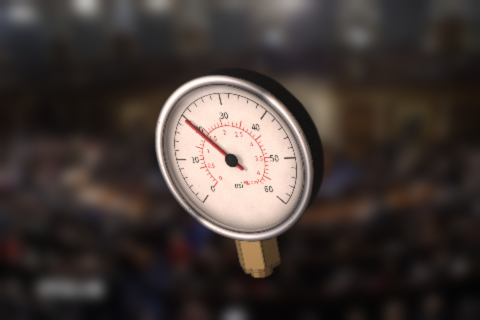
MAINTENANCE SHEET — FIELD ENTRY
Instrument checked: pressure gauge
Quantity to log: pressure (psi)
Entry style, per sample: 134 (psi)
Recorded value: 20 (psi)
